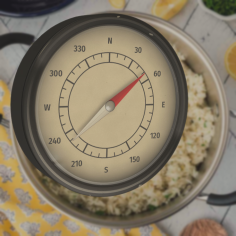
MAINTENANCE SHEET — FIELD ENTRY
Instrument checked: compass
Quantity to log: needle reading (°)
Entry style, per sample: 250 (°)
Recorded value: 50 (°)
